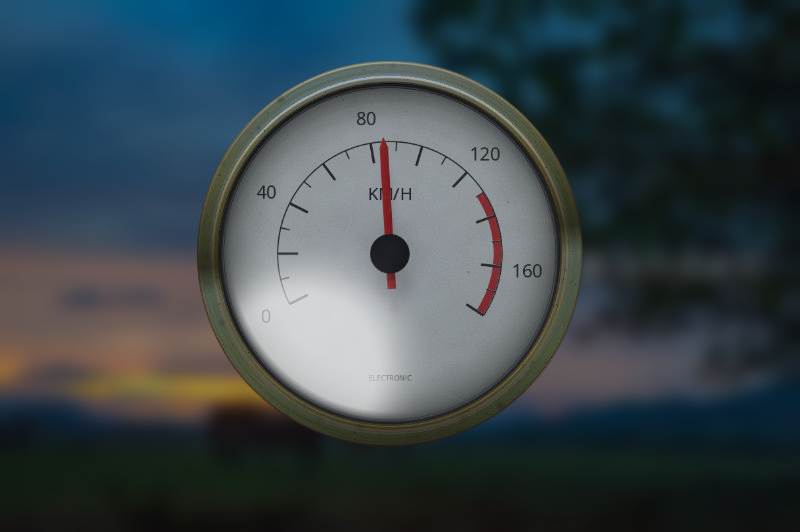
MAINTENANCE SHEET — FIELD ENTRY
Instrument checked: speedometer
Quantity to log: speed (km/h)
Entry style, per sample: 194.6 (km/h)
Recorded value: 85 (km/h)
